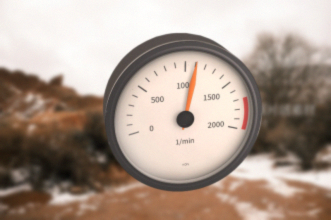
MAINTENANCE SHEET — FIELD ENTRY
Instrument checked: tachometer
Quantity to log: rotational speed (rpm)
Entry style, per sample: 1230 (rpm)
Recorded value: 1100 (rpm)
